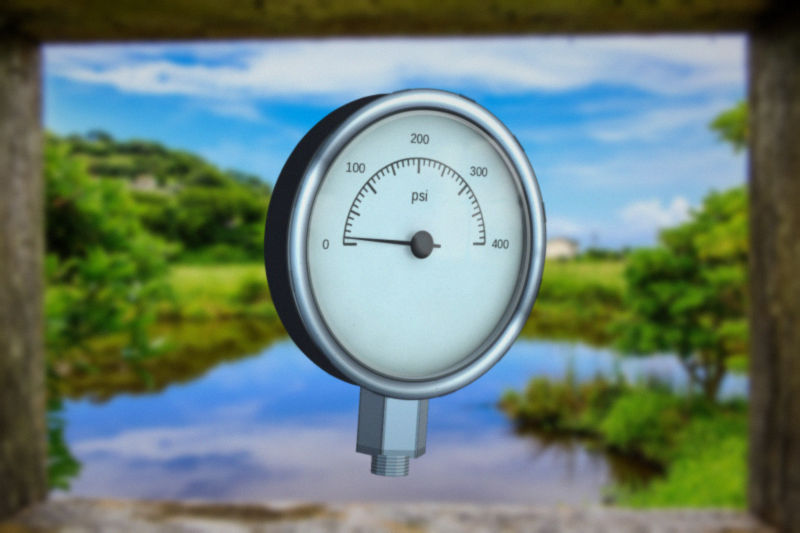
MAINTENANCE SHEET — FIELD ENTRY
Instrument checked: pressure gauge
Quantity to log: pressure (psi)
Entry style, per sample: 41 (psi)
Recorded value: 10 (psi)
